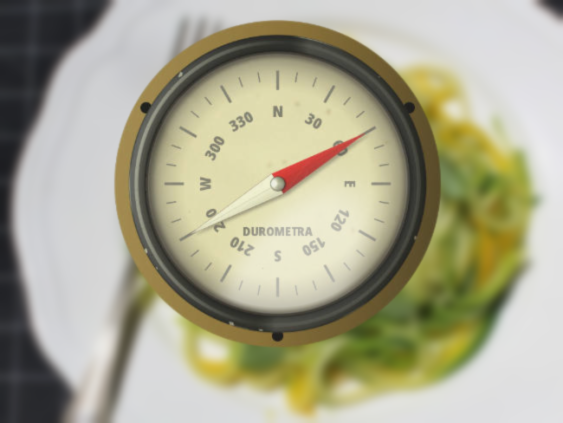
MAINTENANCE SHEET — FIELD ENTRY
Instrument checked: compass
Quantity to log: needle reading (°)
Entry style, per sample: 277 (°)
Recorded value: 60 (°)
